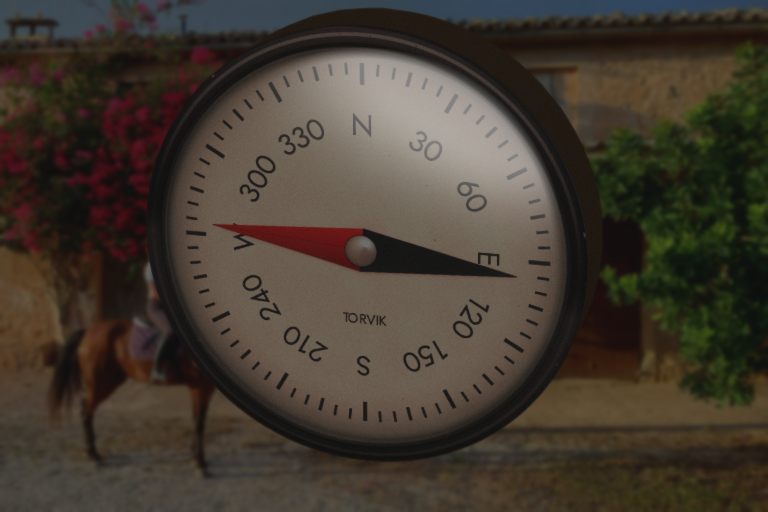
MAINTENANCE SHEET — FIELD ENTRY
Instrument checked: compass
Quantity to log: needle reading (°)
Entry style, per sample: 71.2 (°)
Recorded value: 275 (°)
